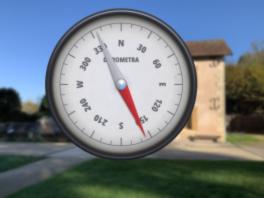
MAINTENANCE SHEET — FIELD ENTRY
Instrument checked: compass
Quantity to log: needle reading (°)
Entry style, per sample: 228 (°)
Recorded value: 155 (°)
